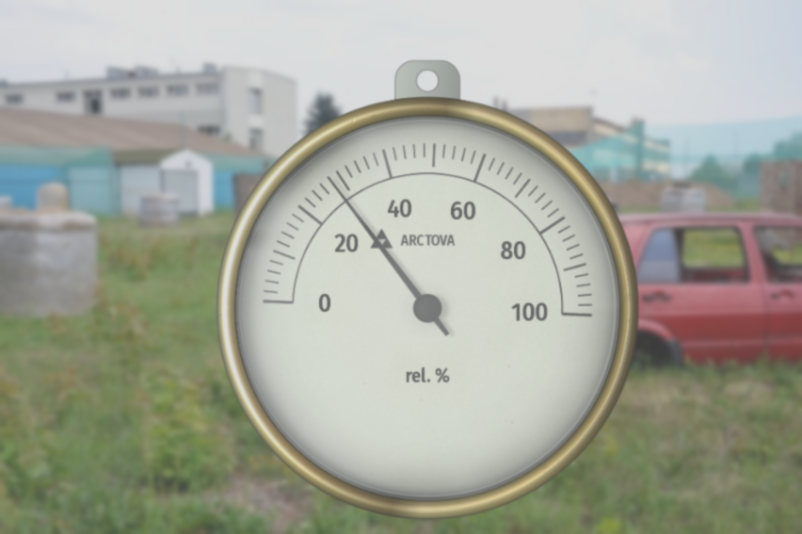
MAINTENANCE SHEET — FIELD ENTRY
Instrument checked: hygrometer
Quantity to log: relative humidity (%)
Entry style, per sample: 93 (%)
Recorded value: 28 (%)
